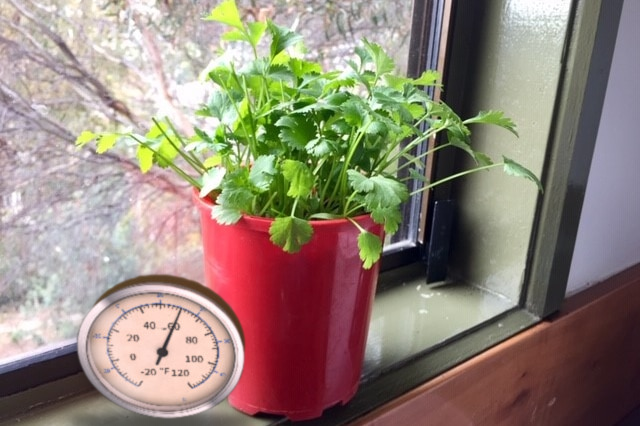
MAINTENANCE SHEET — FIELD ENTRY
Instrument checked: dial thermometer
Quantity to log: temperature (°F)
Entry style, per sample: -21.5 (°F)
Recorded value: 60 (°F)
